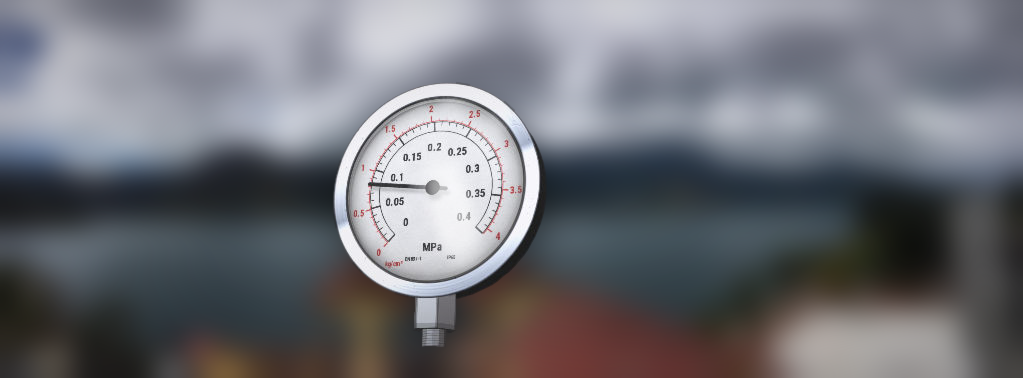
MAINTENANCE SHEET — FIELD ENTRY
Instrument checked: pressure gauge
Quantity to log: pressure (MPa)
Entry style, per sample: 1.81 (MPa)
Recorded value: 0.08 (MPa)
